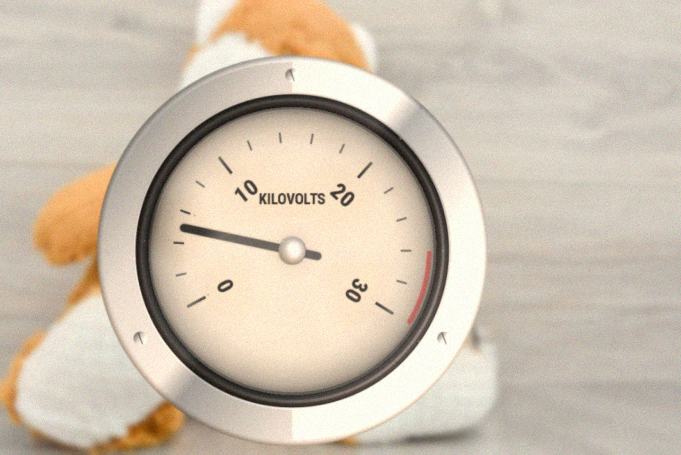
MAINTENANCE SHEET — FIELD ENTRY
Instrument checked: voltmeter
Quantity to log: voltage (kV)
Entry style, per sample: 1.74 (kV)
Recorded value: 5 (kV)
